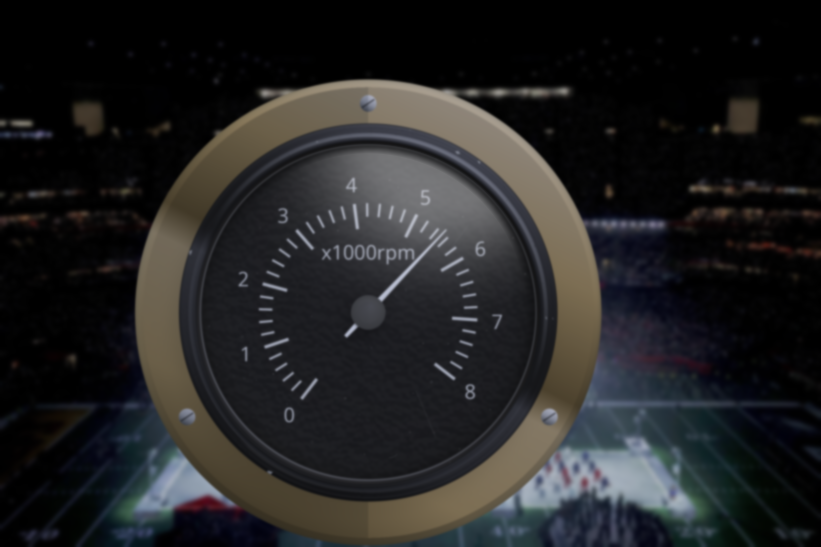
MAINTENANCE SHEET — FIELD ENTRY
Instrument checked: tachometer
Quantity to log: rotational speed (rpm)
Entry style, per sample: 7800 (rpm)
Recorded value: 5500 (rpm)
